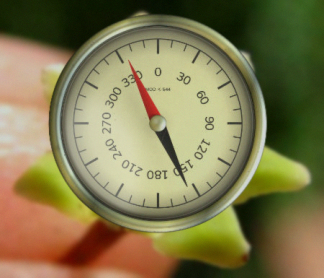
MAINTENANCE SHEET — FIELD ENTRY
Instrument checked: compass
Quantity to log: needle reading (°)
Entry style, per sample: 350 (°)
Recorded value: 335 (°)
